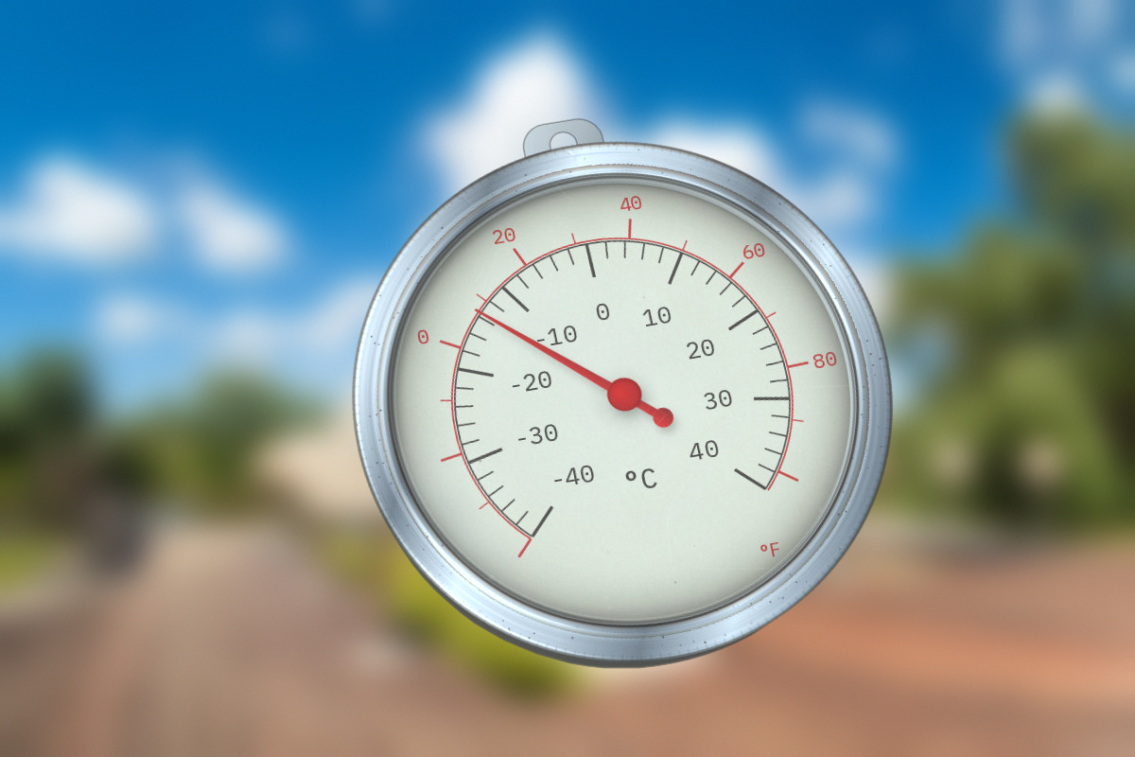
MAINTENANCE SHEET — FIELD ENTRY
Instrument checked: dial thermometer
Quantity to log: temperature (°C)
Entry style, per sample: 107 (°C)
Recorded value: -14 (°C)
